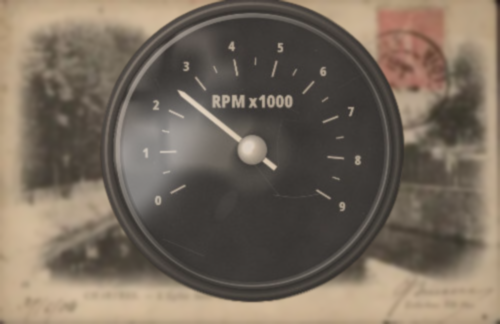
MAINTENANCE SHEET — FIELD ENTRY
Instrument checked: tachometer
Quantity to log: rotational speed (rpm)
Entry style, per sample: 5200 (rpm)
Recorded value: 2500 (rpm)
